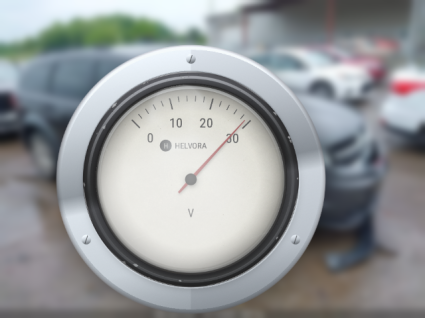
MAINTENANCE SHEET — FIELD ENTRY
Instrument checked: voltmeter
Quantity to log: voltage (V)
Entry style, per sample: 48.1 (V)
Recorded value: 29 (V)
